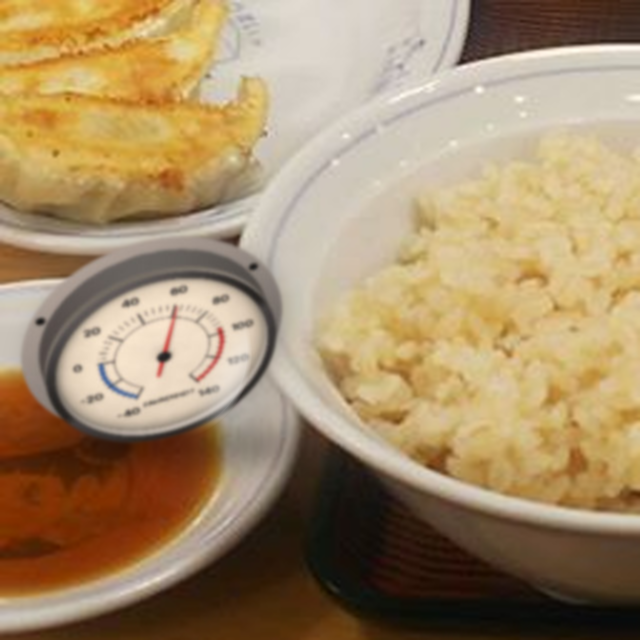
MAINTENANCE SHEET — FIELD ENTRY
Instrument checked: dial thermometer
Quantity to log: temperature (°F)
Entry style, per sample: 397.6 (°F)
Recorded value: 60 (°F)
